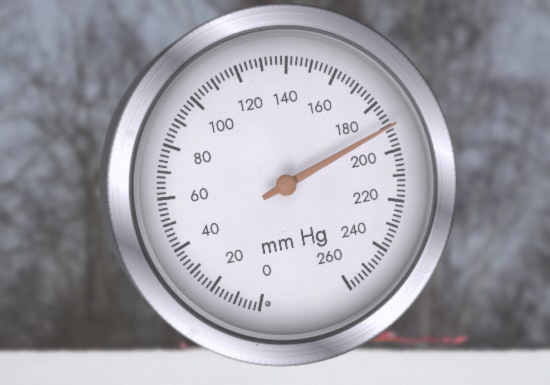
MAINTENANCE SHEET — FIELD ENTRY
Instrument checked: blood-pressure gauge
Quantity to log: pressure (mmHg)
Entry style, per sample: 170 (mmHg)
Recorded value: 190 (mmHg)
